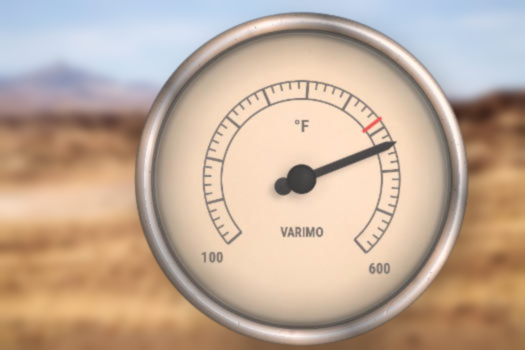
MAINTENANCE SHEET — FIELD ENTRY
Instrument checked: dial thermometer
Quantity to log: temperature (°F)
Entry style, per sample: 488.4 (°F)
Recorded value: 470 (°F)
